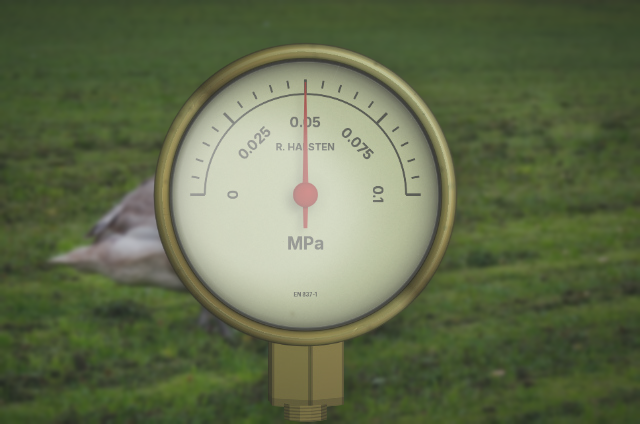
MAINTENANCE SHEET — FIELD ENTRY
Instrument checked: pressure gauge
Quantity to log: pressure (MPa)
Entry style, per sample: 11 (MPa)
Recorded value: 0.05 (MPa)
